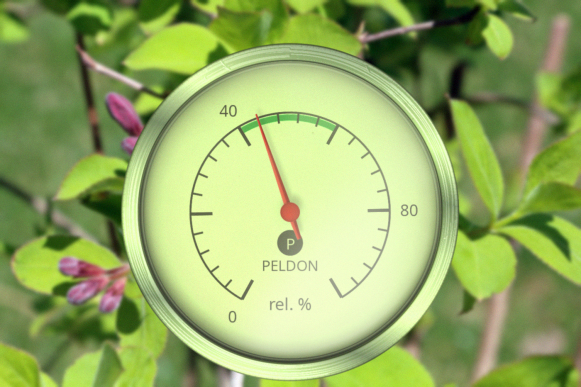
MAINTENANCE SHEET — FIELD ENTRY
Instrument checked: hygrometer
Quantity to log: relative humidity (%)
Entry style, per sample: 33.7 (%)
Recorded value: 44 (%)
